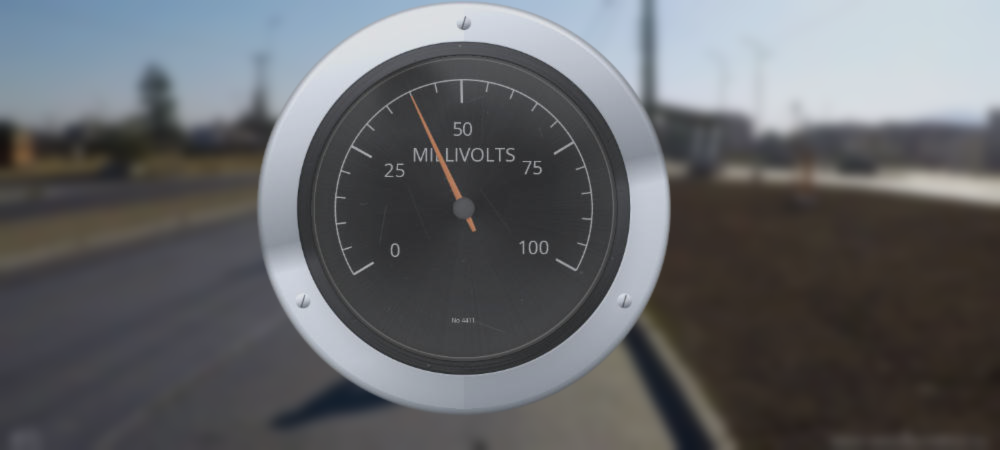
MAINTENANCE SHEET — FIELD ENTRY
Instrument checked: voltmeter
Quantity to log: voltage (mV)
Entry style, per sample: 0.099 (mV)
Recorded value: 40 (mV)
